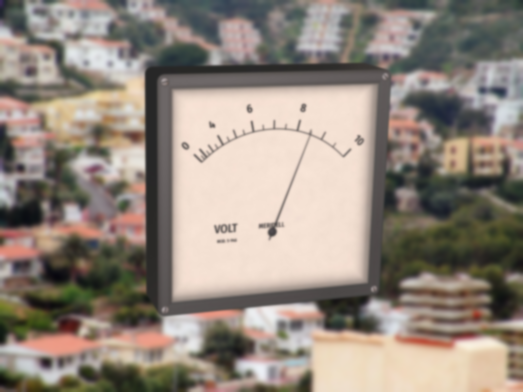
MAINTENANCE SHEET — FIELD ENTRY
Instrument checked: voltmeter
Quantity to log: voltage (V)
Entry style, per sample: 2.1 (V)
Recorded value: 8.5 (V)
